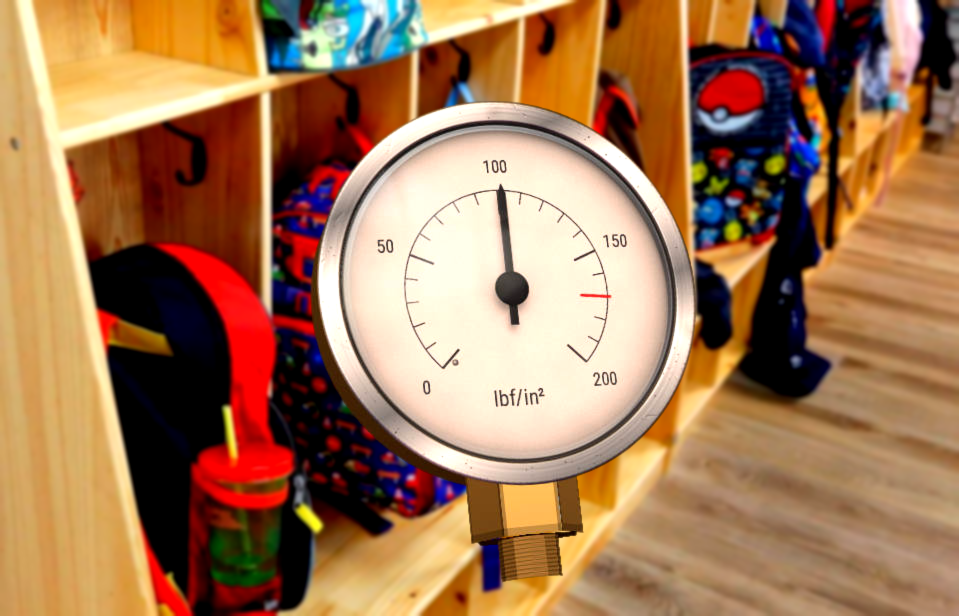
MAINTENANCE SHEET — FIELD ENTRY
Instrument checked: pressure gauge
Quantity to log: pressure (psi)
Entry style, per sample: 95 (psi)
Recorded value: 100 (psi)
